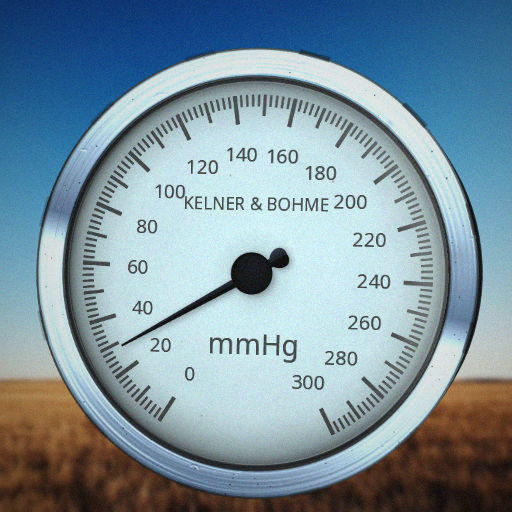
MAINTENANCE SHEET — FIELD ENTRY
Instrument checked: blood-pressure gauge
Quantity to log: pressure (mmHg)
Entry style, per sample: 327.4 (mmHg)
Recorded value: 28 (mmHg)
